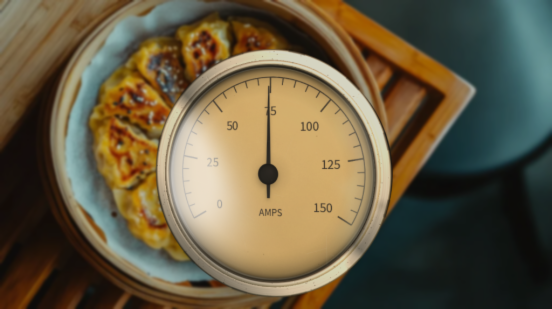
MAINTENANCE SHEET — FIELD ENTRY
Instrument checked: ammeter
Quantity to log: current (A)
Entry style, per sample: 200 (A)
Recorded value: 75 (A)
